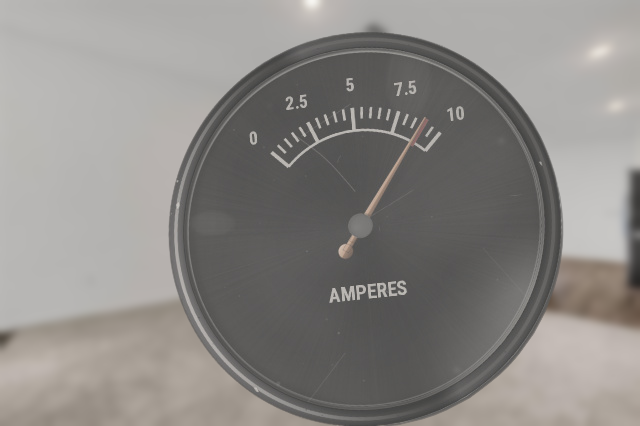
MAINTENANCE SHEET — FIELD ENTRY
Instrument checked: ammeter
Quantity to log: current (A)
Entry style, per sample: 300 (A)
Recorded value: 9 (A)
